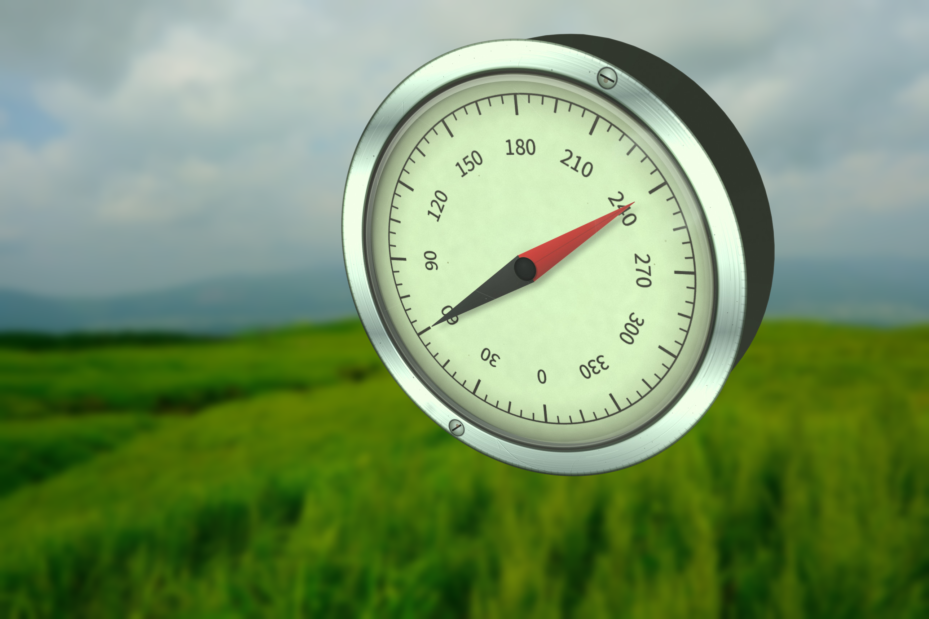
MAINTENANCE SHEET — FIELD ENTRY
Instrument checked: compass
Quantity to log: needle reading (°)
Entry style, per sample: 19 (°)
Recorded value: 240 (°)
